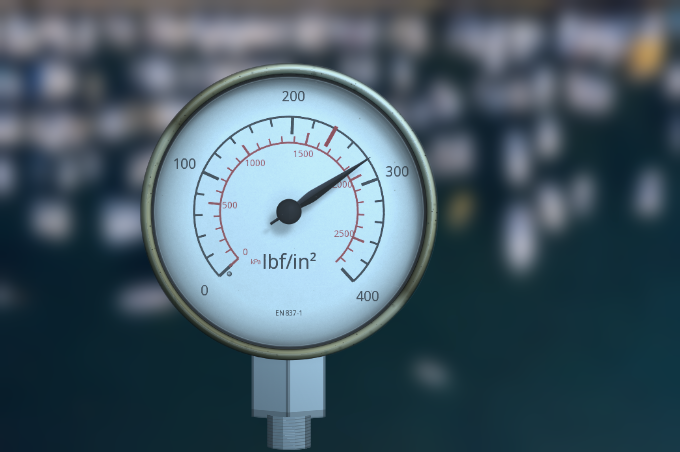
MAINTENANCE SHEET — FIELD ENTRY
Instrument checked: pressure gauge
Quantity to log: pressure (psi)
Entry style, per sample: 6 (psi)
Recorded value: 280 (psi)
